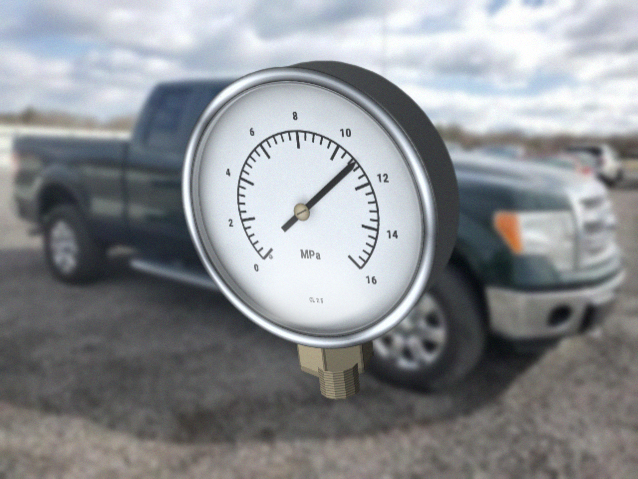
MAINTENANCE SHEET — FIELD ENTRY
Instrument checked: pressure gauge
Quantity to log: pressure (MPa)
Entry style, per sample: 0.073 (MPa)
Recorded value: 11 (MPa)
